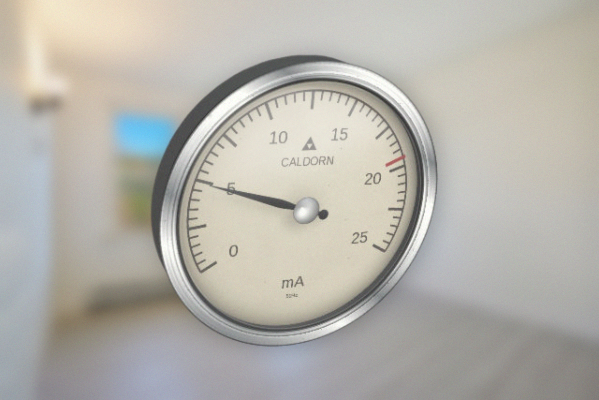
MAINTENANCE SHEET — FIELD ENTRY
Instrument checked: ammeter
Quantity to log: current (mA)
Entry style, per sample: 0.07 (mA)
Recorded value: 5 (mA)
